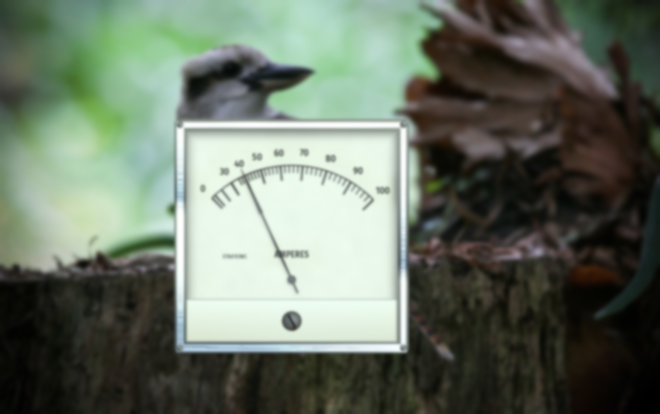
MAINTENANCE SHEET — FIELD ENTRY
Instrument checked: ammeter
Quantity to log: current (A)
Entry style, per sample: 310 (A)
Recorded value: 40 (A)
